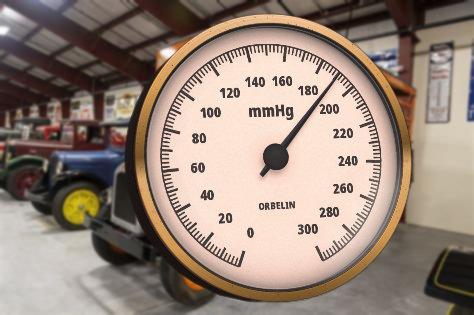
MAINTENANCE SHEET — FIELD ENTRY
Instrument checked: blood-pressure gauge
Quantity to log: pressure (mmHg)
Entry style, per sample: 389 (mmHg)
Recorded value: 190 (mmHg)
